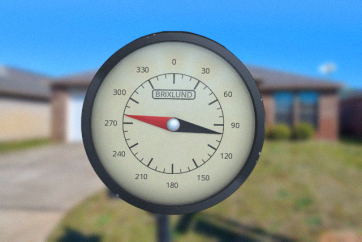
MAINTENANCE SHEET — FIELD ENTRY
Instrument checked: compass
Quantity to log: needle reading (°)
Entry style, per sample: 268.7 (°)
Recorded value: 280 (°)
